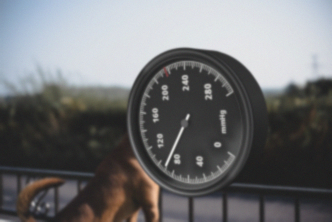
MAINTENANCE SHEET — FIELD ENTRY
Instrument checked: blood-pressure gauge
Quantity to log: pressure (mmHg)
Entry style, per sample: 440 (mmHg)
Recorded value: 90 (mmHg)
